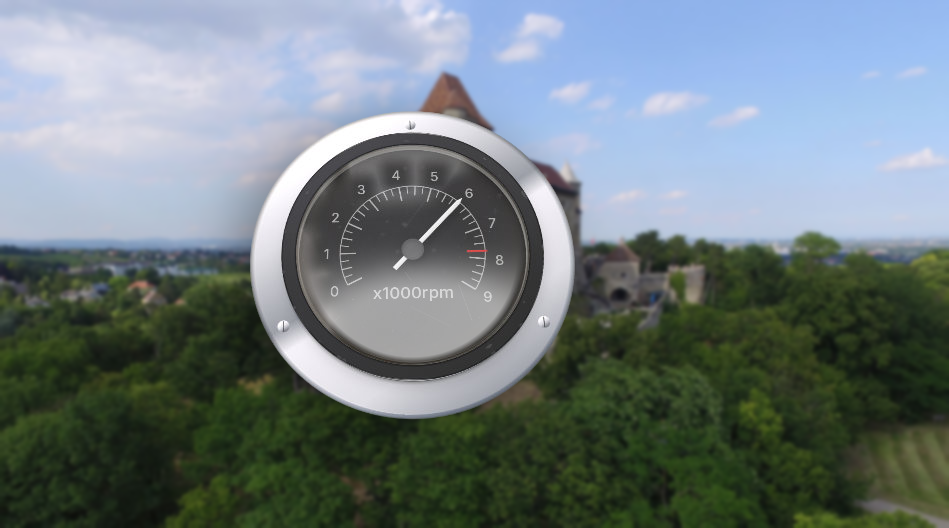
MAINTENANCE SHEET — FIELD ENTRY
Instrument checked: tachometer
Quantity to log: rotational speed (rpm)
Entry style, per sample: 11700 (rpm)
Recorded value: 6000 (rpm)
